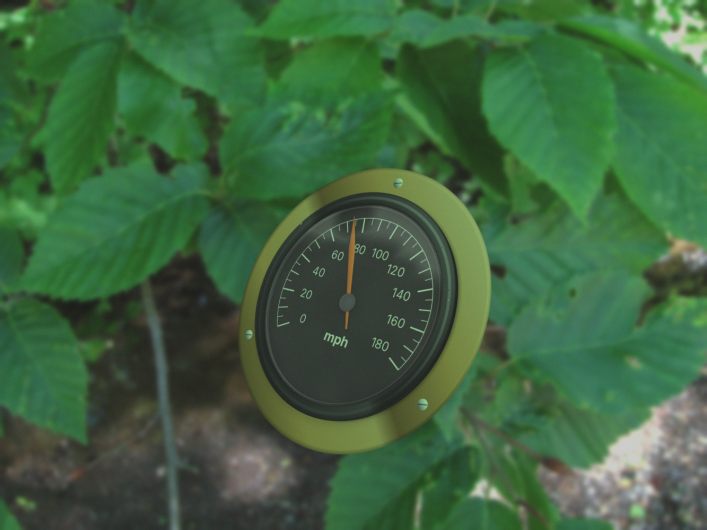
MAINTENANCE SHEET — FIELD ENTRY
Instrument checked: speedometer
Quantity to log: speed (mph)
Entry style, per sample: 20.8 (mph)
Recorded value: 75 (mph)
